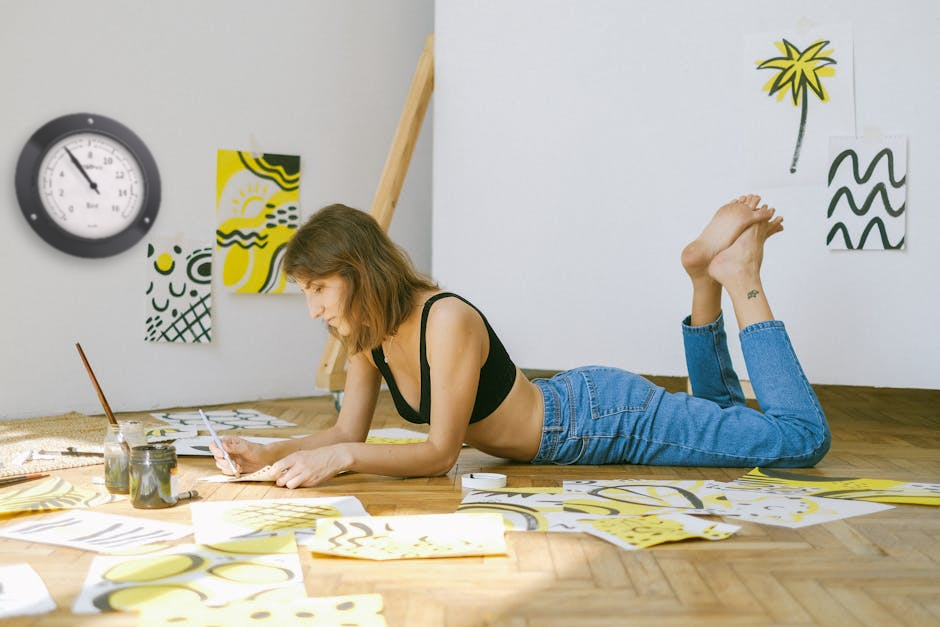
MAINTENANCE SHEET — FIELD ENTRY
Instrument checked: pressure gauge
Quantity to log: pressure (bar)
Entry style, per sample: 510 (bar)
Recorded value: 6 (bar)
